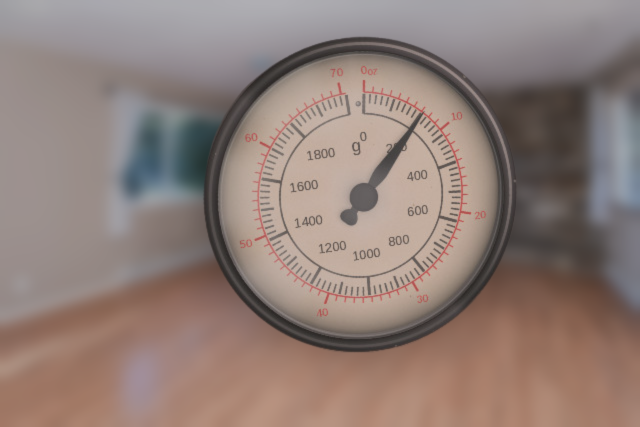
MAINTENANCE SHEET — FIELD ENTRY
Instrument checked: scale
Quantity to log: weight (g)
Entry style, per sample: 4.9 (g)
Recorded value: 200 (g)
